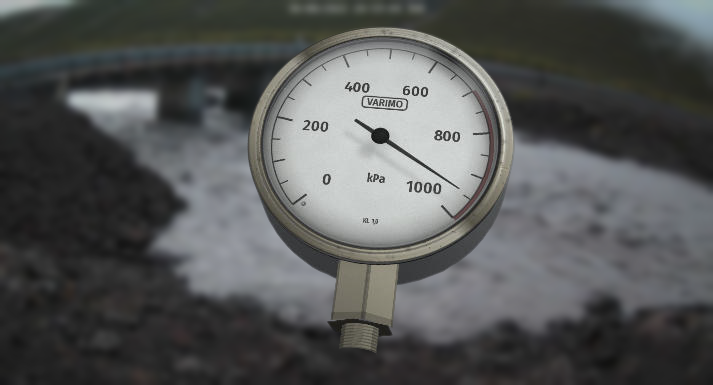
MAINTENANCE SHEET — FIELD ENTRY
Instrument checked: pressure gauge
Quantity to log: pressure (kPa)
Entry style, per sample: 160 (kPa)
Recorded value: 950 (kPa)
